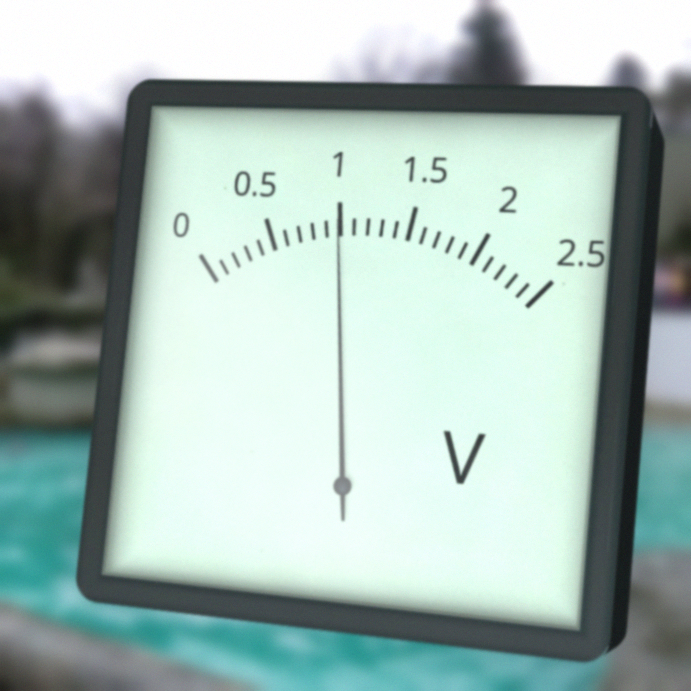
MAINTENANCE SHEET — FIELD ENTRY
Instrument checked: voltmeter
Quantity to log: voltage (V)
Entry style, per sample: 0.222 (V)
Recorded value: 1 (V)
